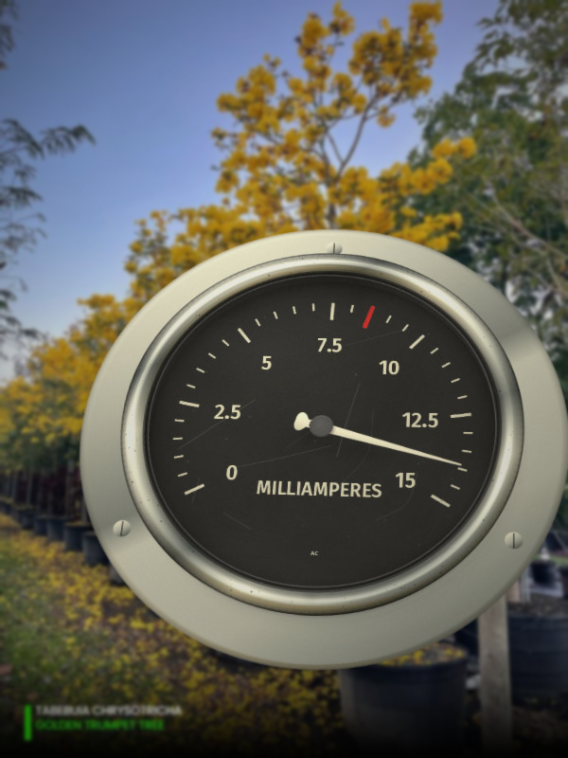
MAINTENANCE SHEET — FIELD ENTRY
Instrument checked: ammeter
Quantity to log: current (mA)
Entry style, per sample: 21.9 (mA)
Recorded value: 14 (mA)
